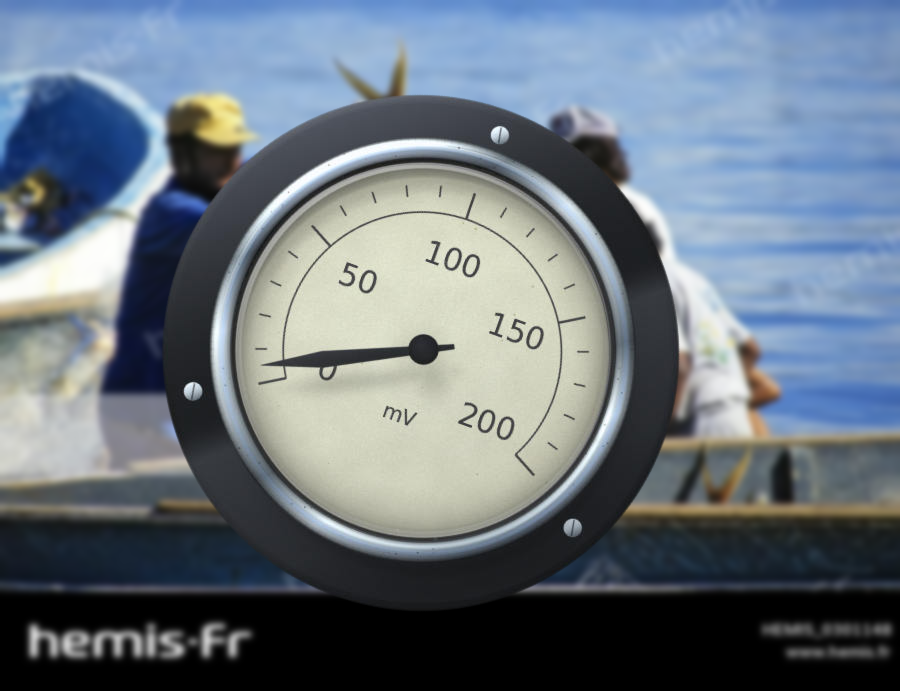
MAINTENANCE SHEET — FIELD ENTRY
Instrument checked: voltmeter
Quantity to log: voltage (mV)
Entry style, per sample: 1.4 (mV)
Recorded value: 5 (mV)
